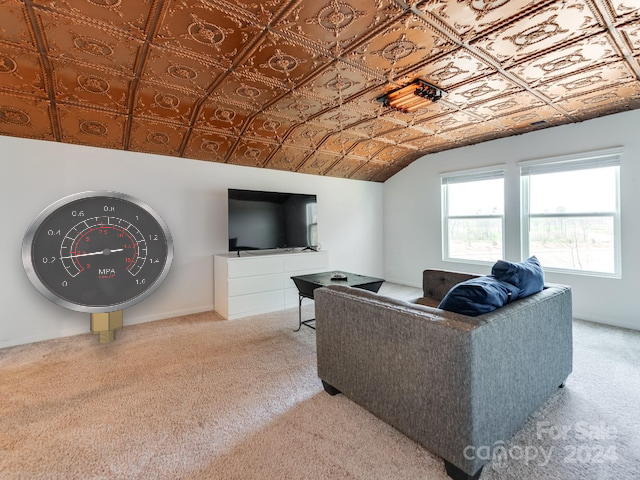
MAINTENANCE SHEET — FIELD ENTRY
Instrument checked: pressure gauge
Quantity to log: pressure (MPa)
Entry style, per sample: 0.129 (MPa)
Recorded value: 0.2 (MPa)
